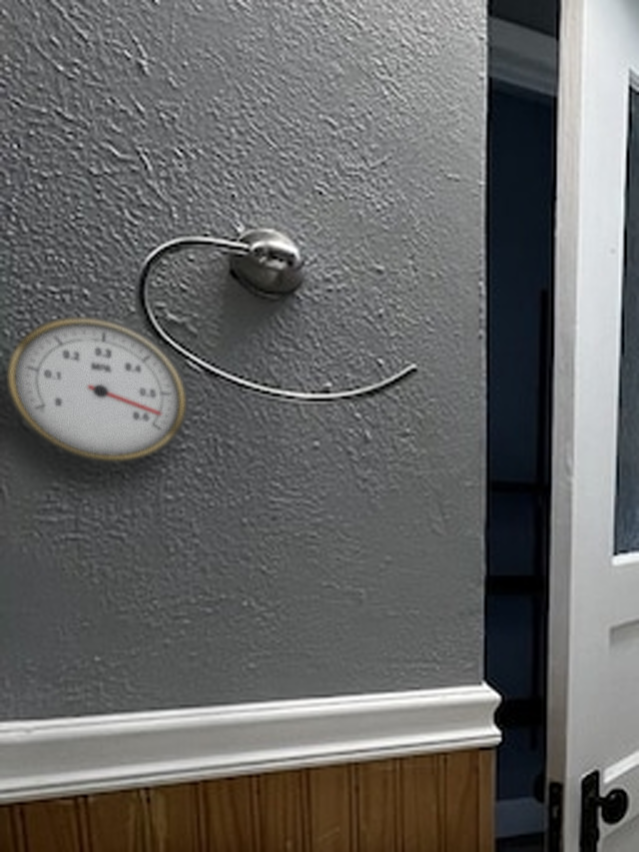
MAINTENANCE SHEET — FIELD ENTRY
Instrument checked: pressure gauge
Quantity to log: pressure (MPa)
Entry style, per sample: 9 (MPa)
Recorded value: 0.56 (MPa)
